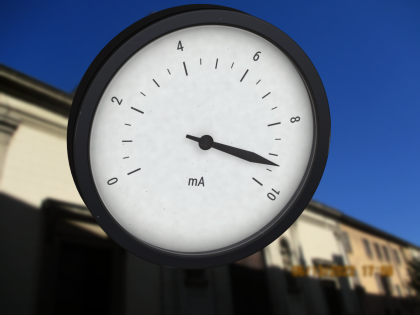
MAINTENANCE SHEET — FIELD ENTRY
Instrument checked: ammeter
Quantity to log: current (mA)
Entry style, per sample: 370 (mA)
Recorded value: 9.25 (mA)
